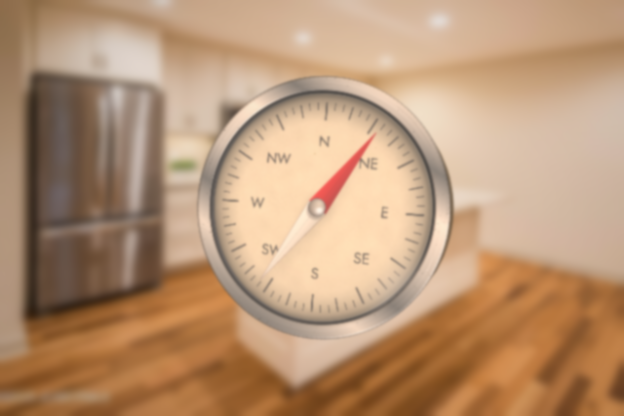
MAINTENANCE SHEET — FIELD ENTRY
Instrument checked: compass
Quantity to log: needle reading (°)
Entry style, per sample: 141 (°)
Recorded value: 35 (°)
